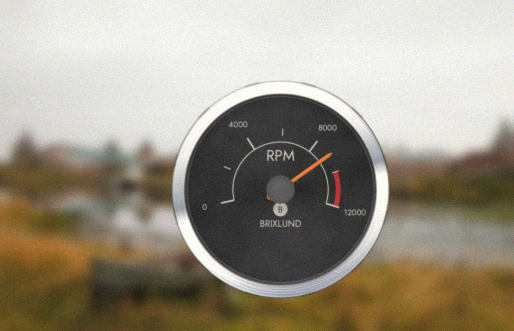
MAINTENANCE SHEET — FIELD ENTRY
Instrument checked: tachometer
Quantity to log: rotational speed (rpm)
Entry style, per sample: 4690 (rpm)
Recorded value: 9000 (rpm)
